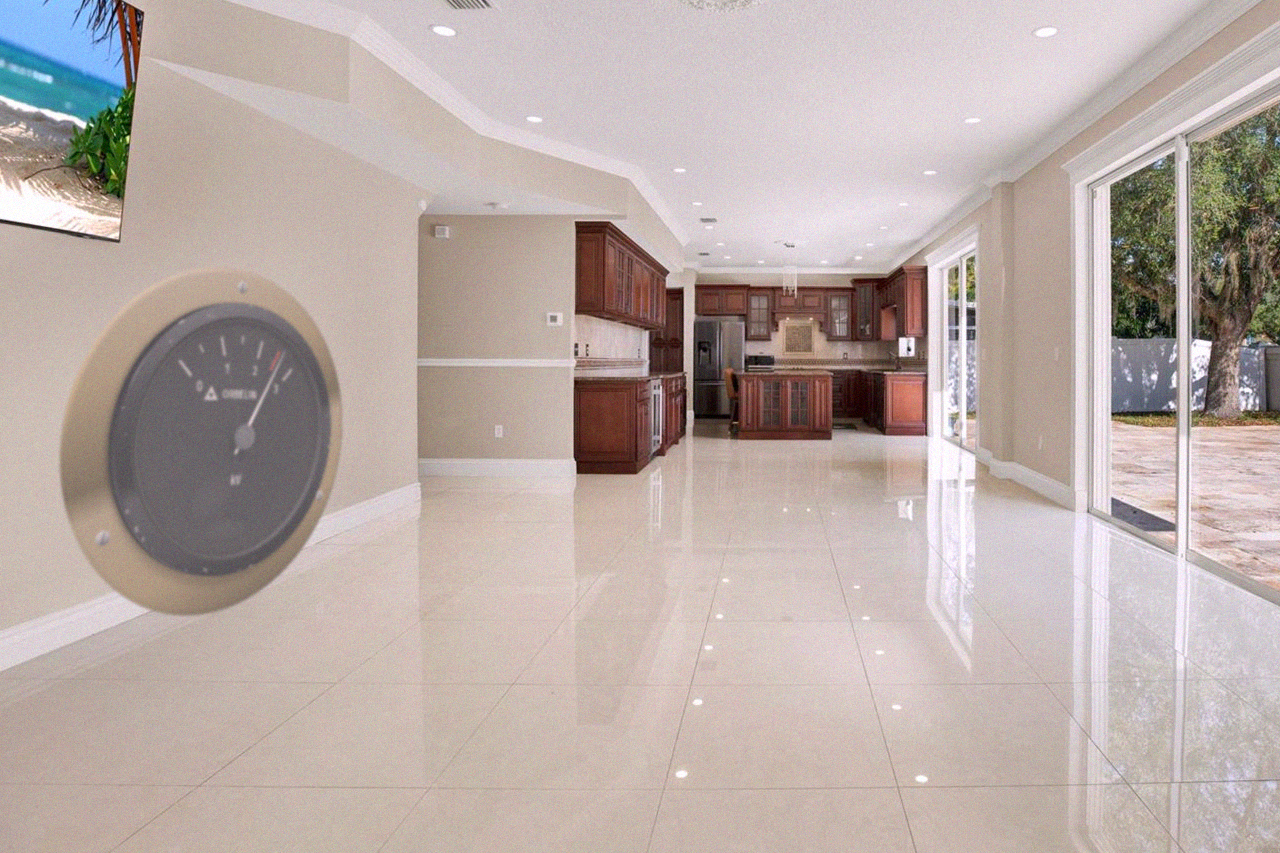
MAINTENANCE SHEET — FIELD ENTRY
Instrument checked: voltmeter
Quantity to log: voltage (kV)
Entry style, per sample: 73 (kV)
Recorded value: 2.5 (kV)
